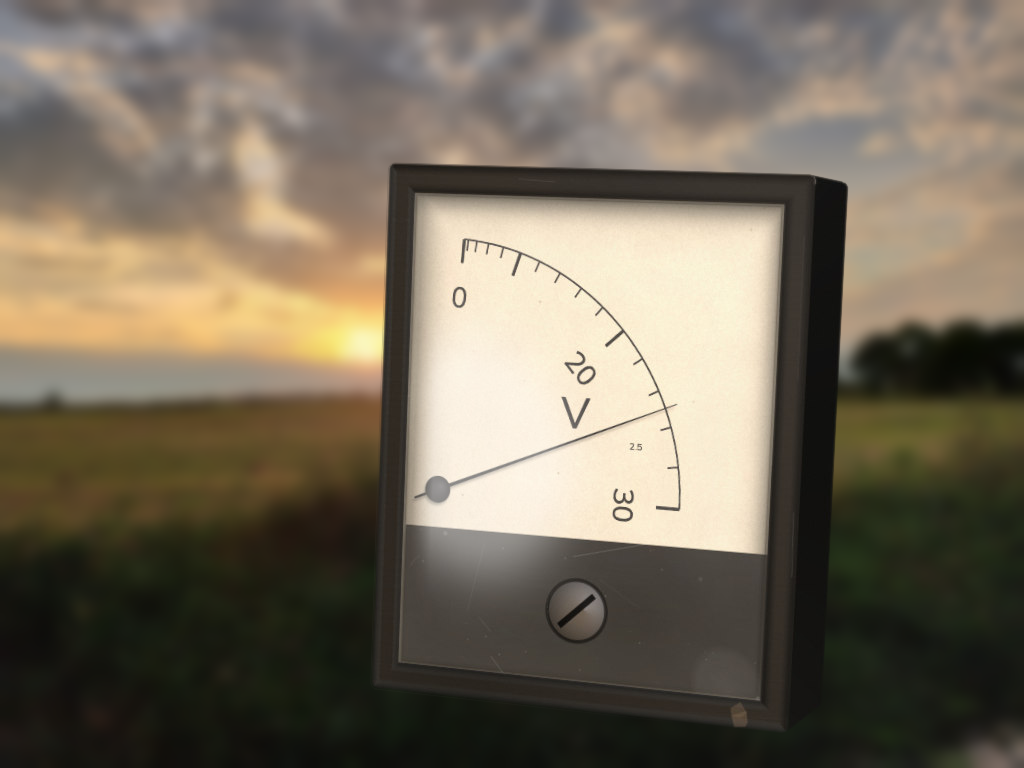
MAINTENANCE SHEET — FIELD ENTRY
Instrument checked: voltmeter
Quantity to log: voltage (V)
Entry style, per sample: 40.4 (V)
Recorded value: 25 (V)
